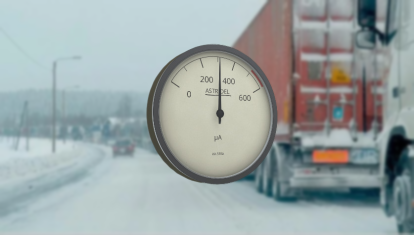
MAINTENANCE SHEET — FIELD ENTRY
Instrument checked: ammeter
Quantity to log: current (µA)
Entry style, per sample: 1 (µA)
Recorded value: 300 (µA)
